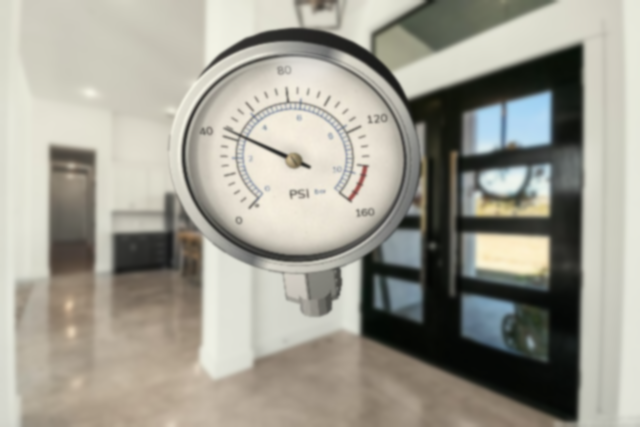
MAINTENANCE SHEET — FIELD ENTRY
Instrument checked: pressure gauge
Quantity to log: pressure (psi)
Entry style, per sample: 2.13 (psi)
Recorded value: 45 (psi)
